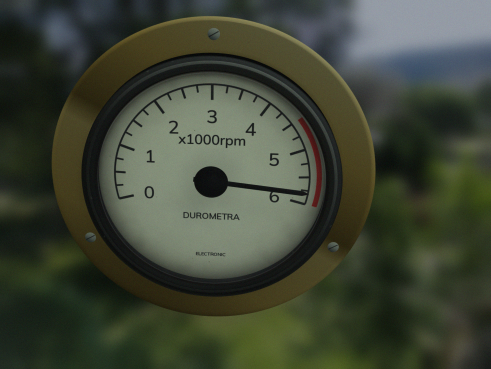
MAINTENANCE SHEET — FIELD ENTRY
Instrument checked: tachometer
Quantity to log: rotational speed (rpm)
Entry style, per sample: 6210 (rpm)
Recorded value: 5750 (rpm)
